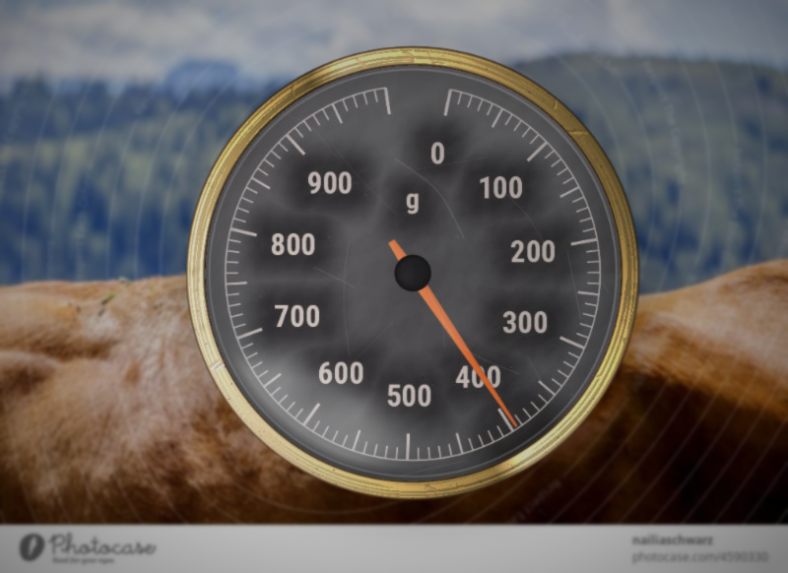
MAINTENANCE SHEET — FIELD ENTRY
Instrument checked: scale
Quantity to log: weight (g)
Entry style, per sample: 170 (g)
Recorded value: 395 (g)
